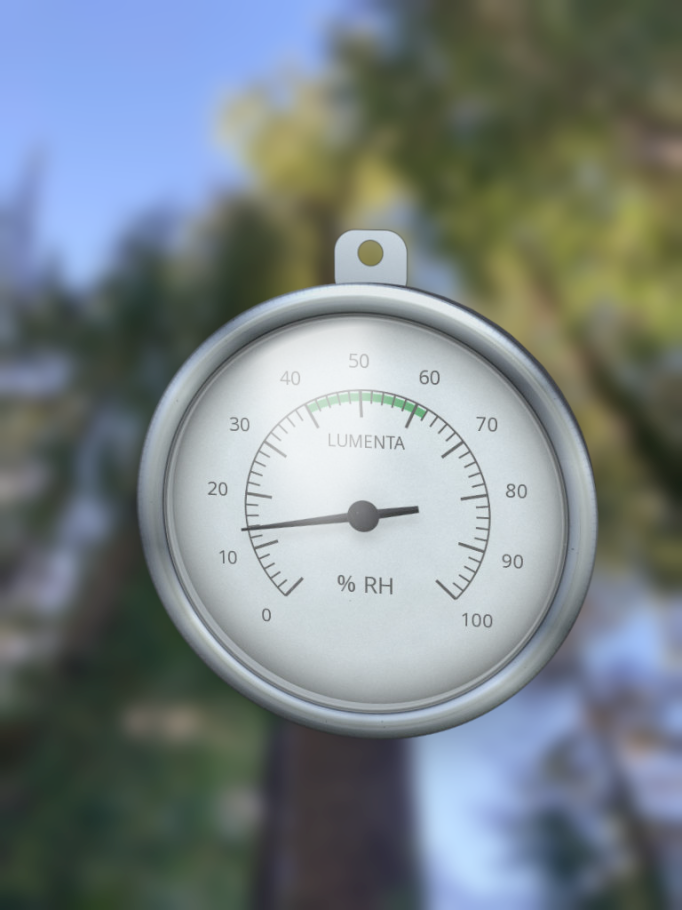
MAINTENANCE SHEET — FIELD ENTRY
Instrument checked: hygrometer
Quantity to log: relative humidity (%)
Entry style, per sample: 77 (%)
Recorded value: 14 (%)
